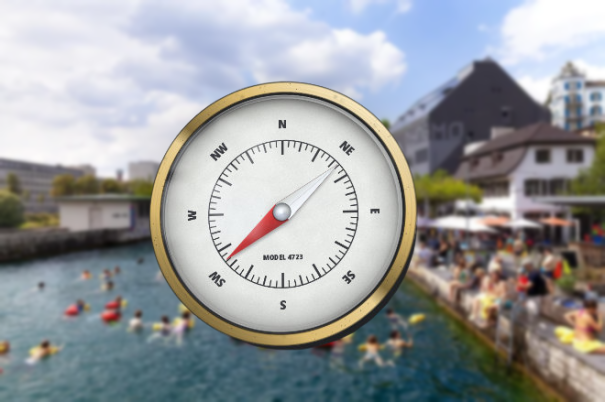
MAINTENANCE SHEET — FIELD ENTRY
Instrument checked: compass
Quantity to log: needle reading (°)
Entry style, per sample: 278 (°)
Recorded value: 230 (°)
